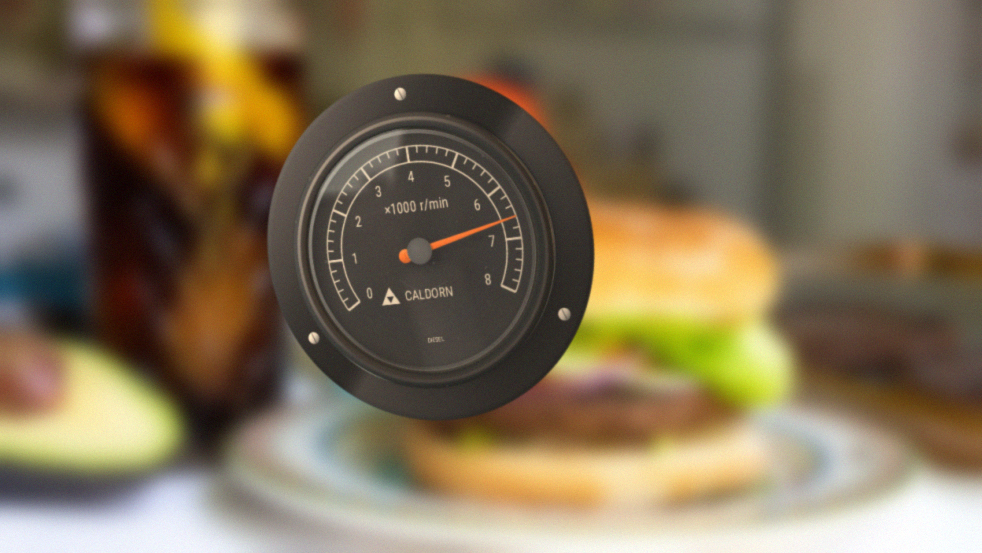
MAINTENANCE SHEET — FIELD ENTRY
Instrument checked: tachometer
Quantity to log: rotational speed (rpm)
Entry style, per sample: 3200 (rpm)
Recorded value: 6600 (rpm)
